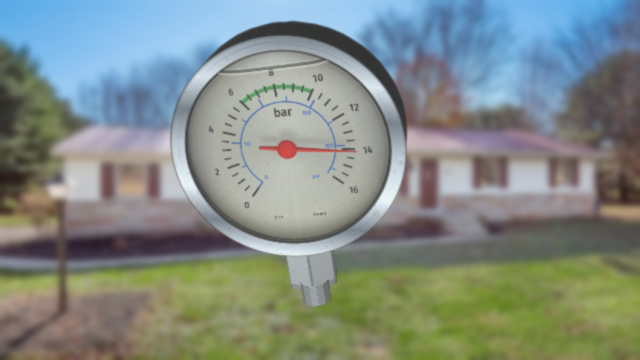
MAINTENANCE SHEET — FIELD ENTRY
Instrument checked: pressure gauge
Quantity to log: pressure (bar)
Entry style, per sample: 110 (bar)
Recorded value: 14 (bar)
